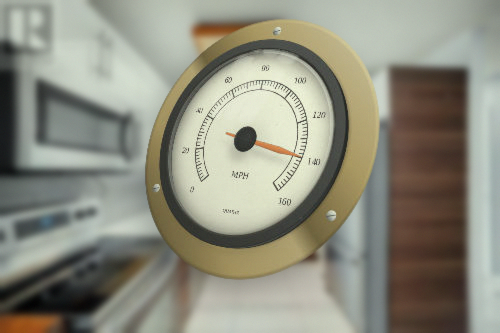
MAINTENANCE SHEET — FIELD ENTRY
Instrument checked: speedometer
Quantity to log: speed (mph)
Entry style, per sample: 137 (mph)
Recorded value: 140 (mph)
